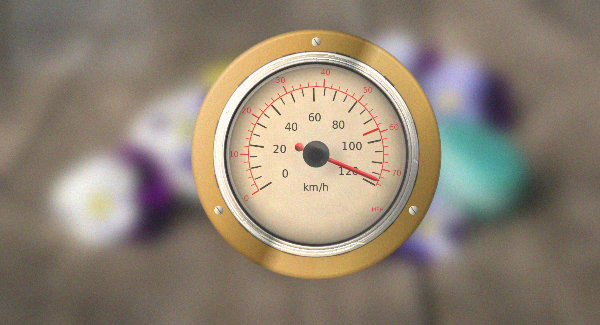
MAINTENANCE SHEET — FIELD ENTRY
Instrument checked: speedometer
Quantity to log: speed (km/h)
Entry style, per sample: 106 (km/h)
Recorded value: 117.5 (km/h)
